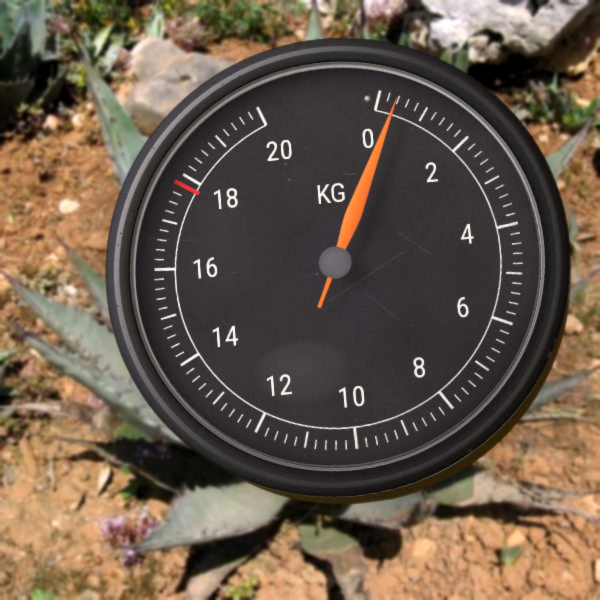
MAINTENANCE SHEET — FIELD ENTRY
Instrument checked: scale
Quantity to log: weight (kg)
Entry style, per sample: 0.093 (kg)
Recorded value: 0.4 (kg)
